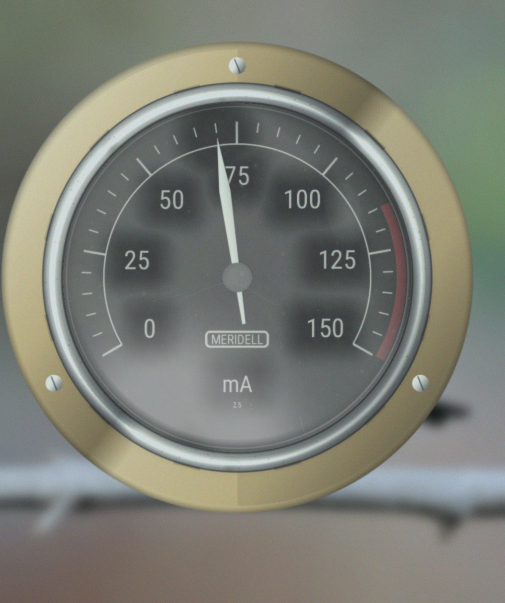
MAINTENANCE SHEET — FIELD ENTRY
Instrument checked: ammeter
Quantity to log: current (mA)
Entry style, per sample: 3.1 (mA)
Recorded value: 70 (mA)
